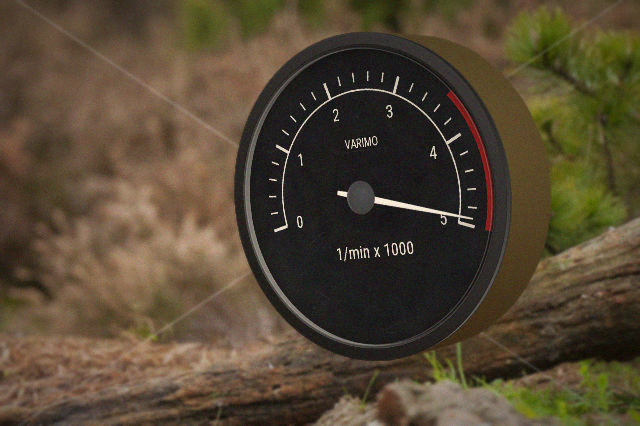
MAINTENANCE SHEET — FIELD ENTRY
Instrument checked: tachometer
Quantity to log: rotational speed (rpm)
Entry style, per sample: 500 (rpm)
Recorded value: 4900 (rpm)
